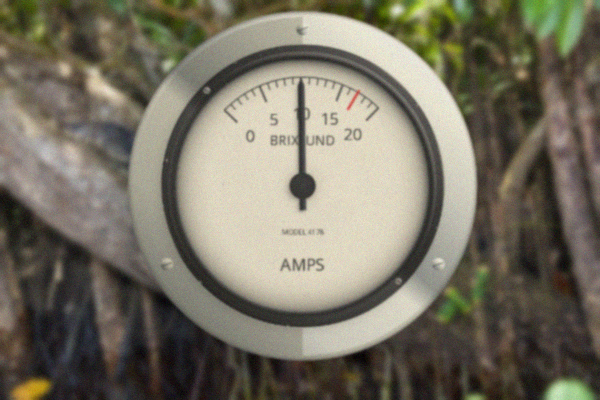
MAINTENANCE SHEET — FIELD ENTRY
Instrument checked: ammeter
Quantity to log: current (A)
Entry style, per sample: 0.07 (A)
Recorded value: 10 (A)
